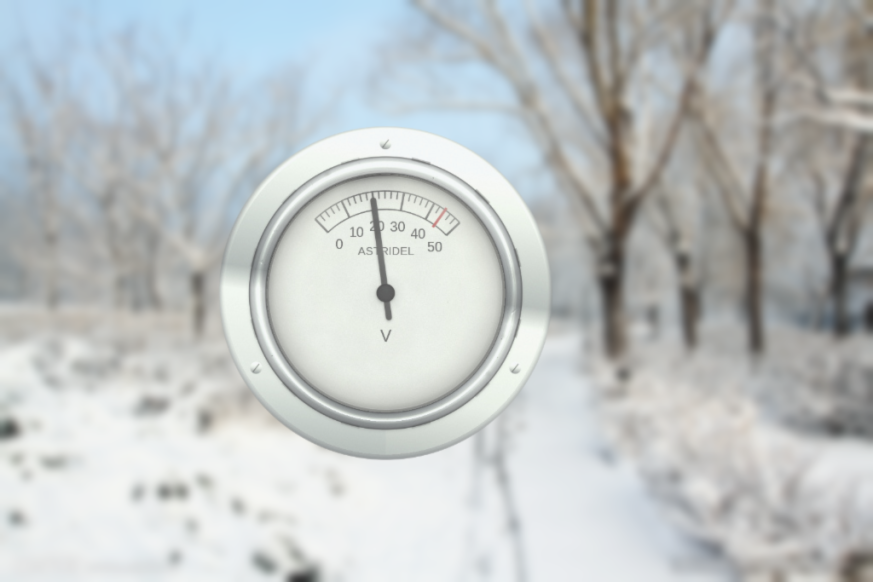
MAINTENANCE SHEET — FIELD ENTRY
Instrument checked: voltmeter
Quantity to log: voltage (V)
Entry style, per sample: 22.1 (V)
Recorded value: 20 (V)
